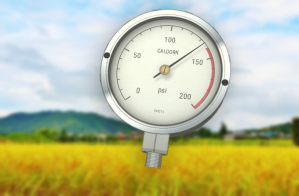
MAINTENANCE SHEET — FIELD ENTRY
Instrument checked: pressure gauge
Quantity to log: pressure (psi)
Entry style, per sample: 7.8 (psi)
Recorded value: 135 (psi)
